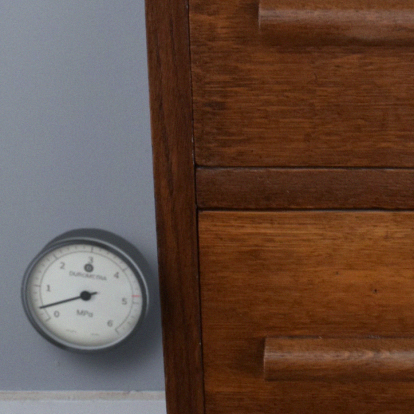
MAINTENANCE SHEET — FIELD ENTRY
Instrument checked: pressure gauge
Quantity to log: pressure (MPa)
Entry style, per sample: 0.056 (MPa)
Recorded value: 0.4 (MPa)
